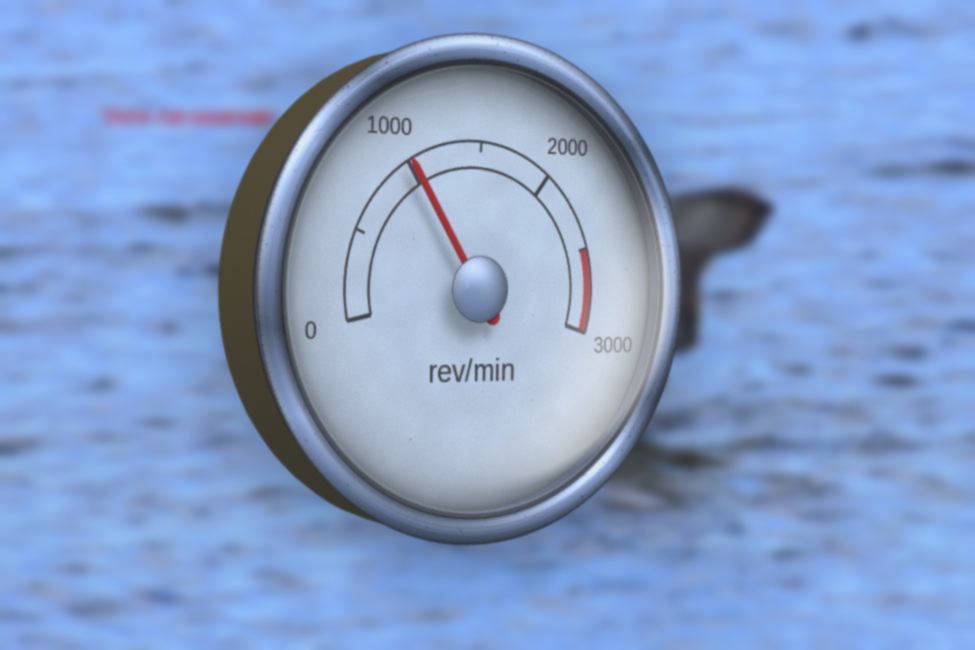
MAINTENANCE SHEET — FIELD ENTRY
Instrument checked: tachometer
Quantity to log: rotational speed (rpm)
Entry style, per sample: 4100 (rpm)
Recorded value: 1000 (rpm)
